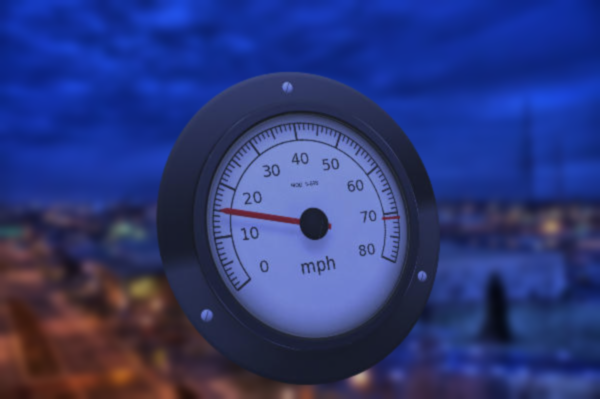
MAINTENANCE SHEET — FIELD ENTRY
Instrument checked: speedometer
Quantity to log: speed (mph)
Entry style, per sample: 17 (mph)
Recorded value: 15 (mph)
